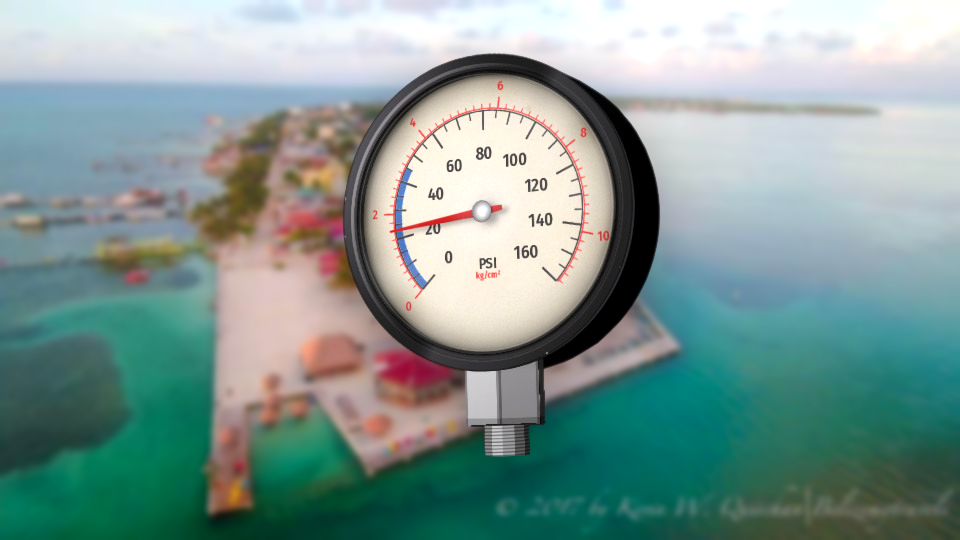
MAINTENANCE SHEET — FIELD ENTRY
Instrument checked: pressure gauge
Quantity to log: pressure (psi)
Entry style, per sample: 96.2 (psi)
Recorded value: 22.5 (psi)
